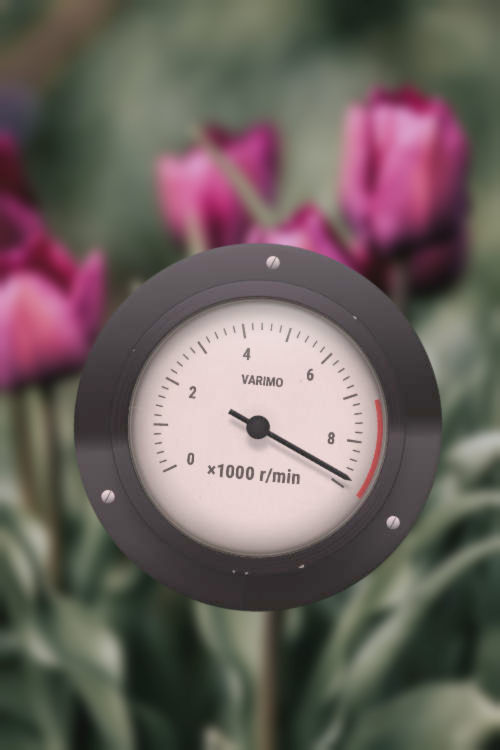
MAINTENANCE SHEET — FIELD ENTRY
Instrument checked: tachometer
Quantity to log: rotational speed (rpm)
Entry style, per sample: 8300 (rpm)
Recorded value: 8800 (rpm)
